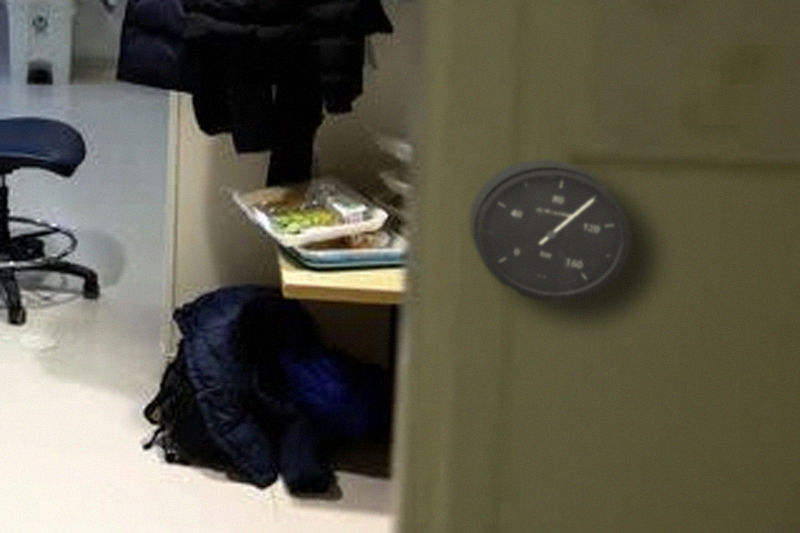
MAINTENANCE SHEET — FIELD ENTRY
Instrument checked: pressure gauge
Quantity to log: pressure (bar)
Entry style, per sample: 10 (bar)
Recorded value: 100 (bar)
